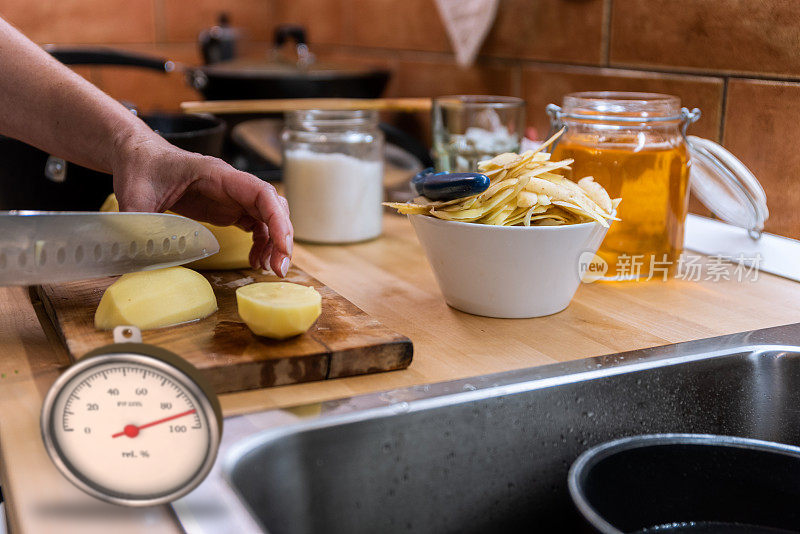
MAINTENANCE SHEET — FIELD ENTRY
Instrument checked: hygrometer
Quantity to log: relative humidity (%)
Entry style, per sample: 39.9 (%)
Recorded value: 90 (%)
